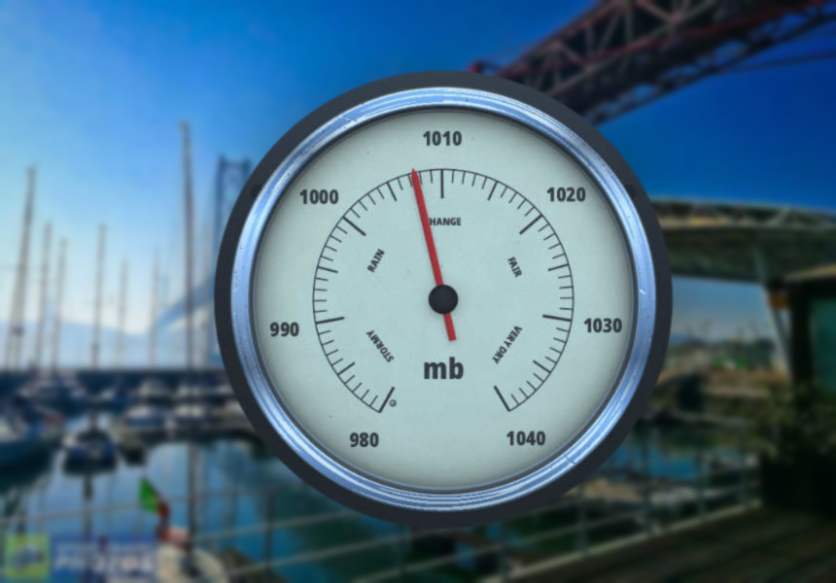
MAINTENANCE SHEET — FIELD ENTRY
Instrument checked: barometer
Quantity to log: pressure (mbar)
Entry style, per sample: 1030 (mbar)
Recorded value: 1007.5 (mbar)
